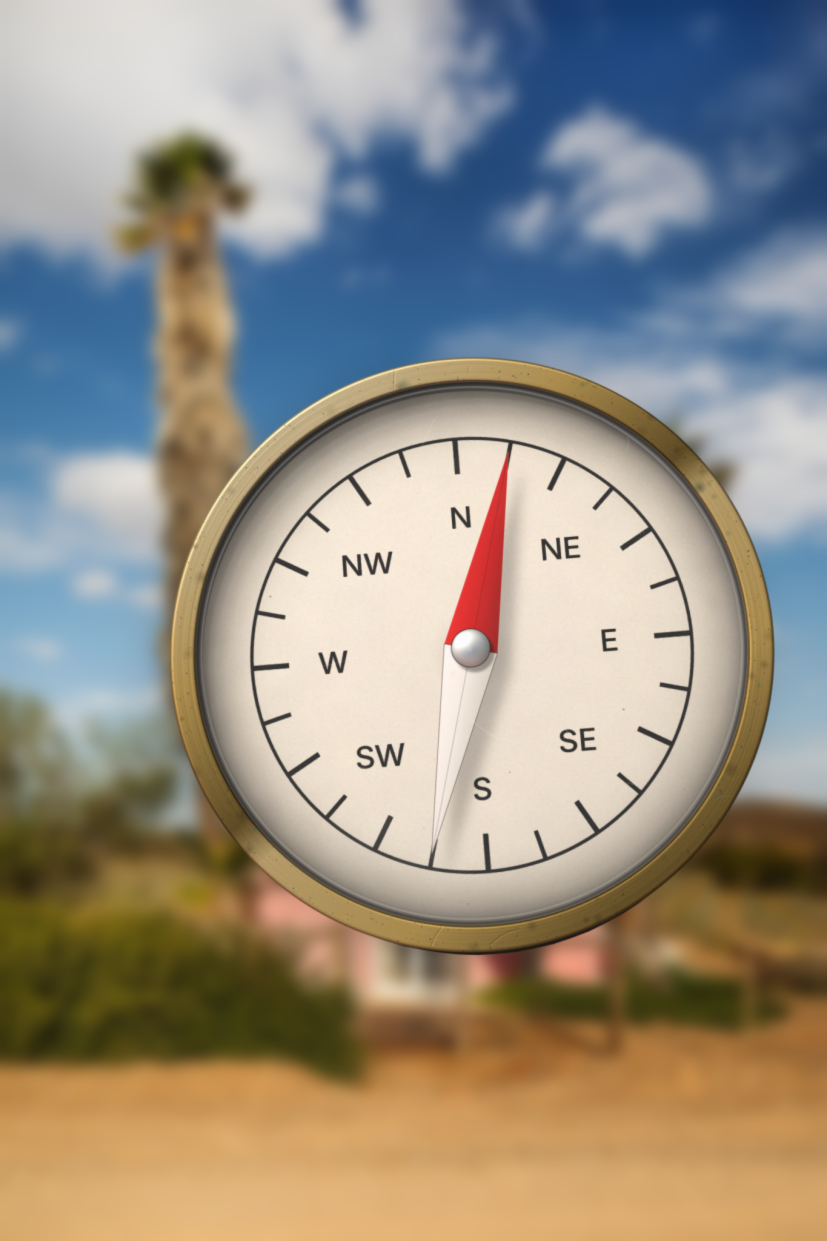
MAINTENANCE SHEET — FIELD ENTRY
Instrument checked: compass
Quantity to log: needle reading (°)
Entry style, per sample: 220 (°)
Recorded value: 15 (°)
